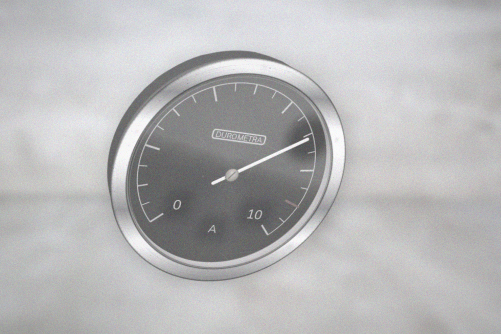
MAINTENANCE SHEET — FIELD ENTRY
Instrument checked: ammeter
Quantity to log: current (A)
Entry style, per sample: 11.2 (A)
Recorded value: 7 (A)
